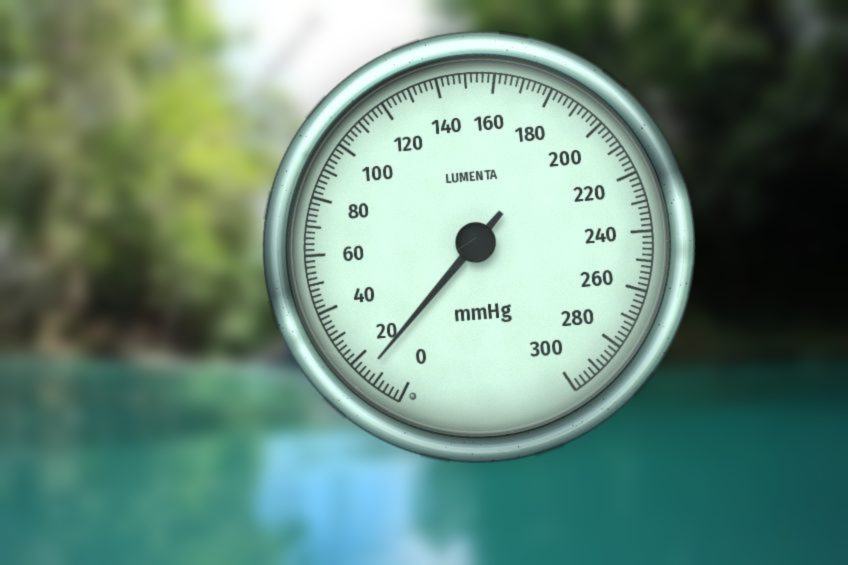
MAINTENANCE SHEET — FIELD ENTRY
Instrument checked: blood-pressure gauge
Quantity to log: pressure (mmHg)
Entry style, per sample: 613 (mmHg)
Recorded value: 14 (mmHg)
